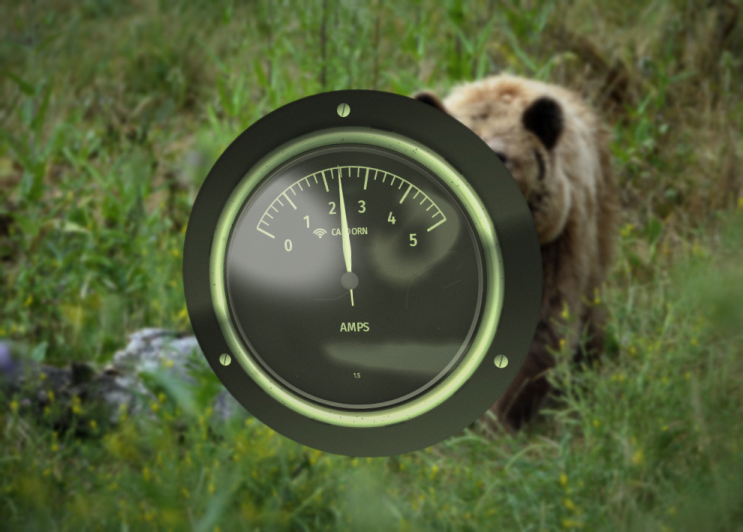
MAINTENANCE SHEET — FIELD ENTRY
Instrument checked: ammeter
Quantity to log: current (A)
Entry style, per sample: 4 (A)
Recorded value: 2.4 (A)
